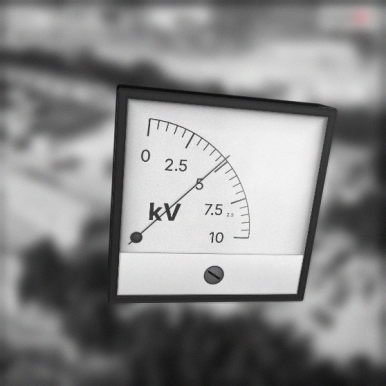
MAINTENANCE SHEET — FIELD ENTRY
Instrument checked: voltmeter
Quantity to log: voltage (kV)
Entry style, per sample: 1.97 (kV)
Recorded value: 4.75 (kV)
